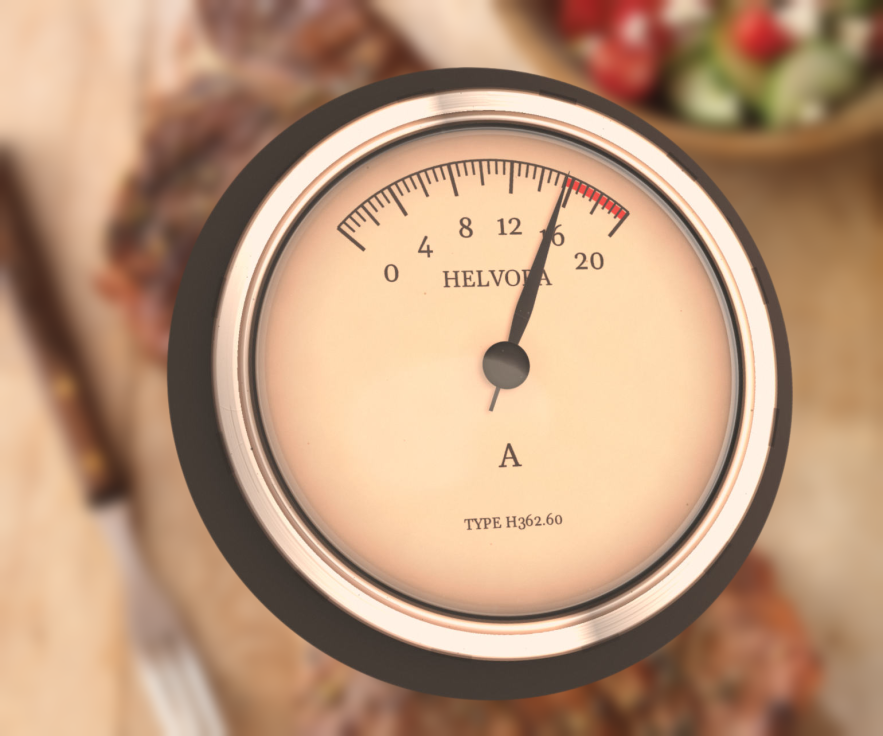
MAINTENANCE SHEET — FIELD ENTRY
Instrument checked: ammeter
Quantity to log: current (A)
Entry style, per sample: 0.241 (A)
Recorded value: 15.5 (A)
